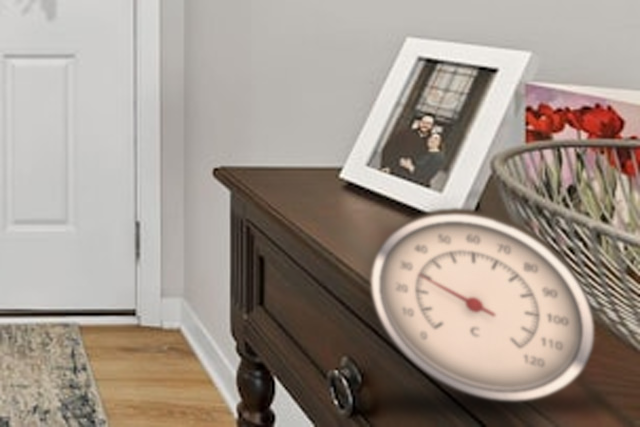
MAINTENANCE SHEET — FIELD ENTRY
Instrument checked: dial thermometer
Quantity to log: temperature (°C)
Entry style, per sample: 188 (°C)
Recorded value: 30 (°C)
